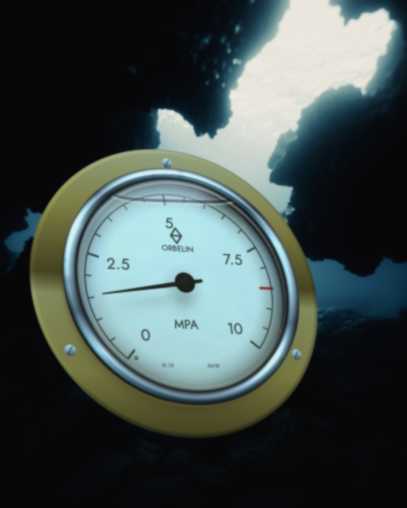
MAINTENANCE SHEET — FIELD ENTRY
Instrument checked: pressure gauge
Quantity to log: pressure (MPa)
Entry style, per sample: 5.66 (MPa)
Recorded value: 1.5 (MPa)
